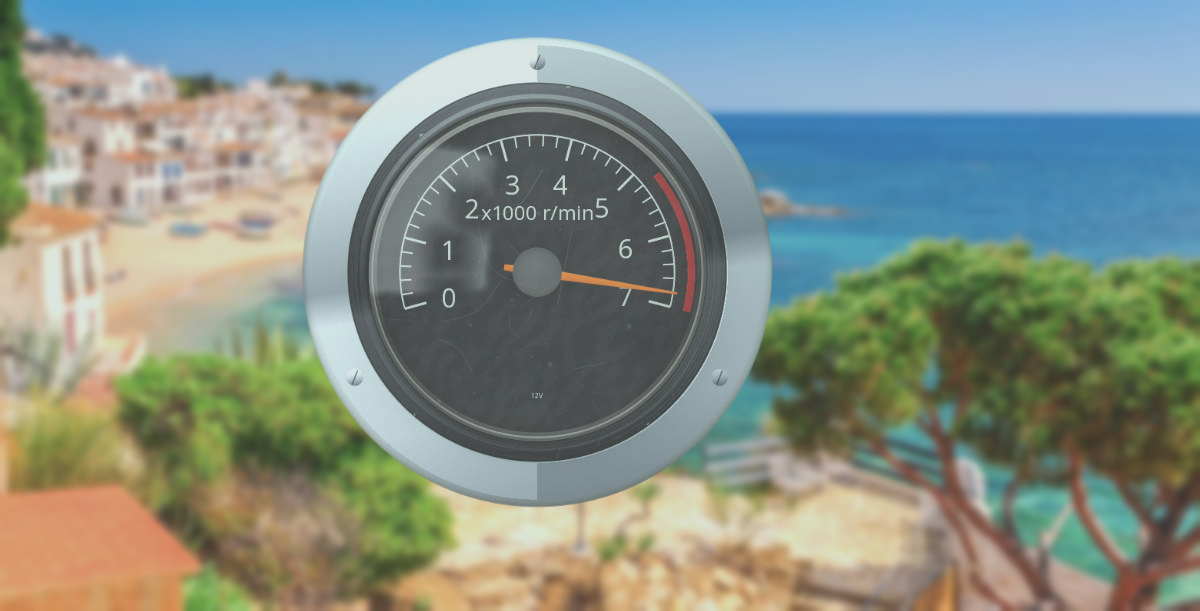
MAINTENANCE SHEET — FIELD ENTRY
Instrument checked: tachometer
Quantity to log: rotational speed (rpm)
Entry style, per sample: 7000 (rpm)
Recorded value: 6800 (rpm)
